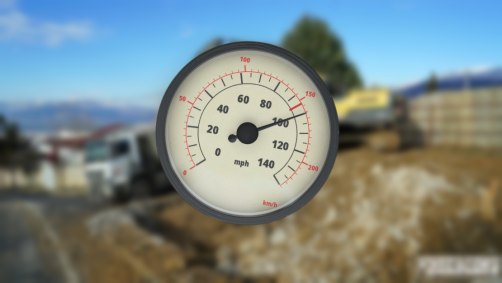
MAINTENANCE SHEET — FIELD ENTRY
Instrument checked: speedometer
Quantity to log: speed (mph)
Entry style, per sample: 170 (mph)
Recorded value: 100 (mph)
